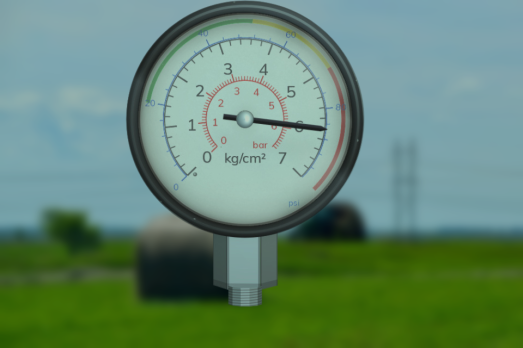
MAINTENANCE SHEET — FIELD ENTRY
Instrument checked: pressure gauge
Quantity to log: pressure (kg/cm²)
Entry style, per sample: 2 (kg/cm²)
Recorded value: 6 (kg/cm²)
